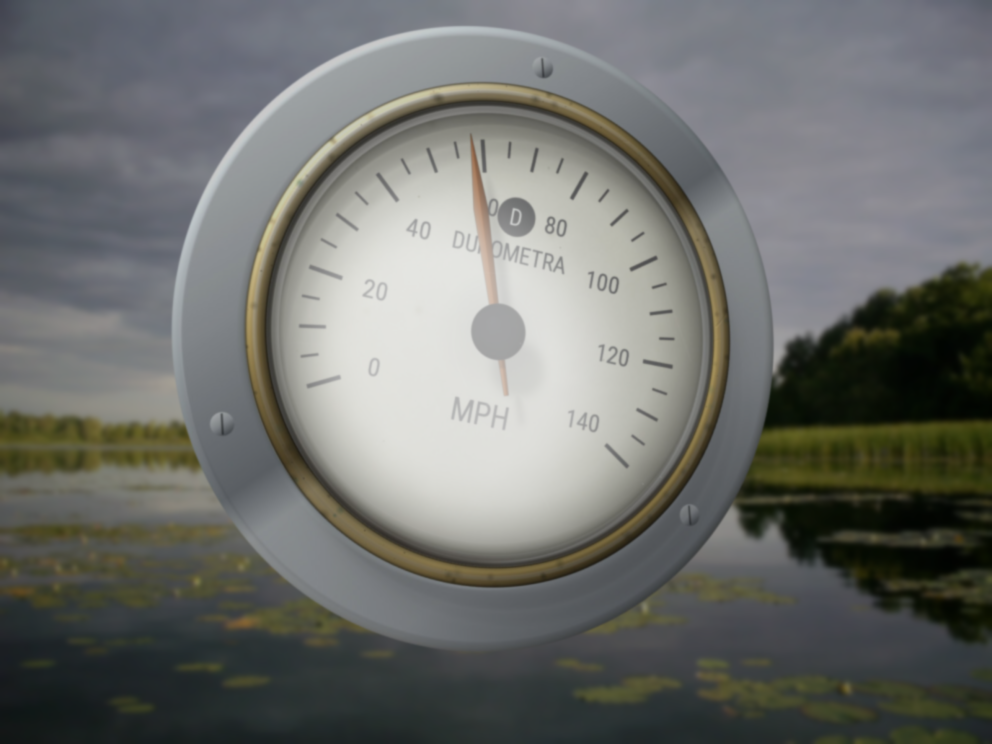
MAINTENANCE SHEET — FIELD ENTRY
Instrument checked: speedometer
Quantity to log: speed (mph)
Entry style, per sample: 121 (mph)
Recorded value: 57.5 (mph)
